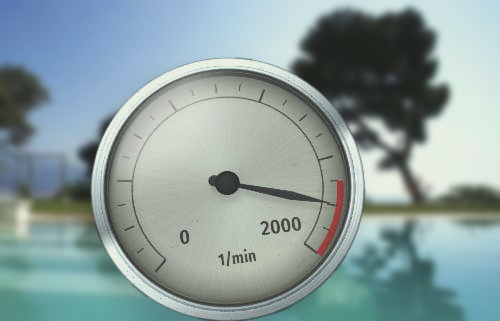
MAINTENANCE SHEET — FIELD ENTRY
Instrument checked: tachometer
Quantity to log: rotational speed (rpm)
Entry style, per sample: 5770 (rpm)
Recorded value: 1800 (rpm)
